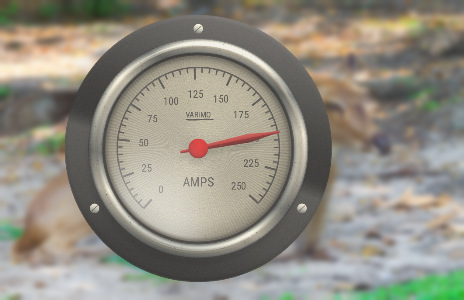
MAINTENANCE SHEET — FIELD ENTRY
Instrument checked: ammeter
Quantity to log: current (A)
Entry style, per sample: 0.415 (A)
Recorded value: 200 (A)
